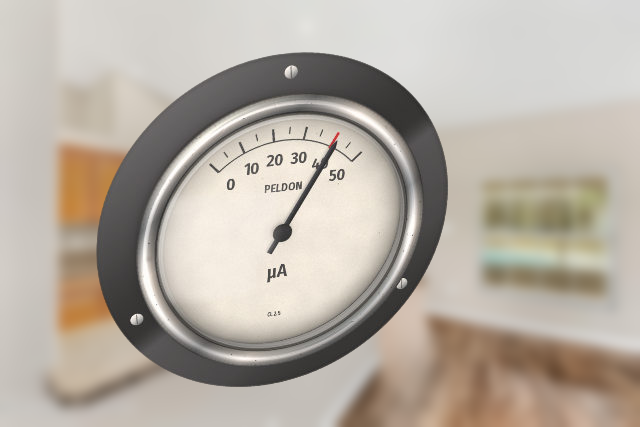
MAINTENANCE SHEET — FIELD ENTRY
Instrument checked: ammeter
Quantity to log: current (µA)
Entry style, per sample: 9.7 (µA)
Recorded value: 40 (µA)
